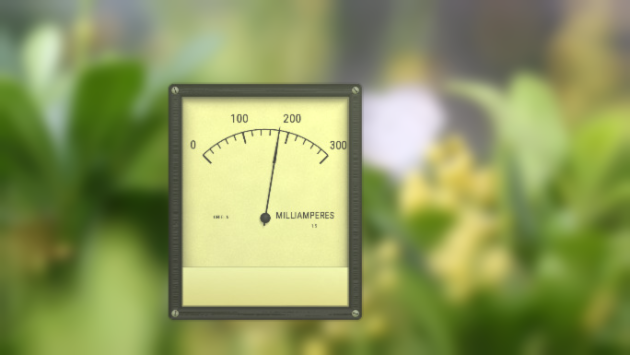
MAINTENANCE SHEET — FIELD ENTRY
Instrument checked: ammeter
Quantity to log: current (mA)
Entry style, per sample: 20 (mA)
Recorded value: 180 (mA)
